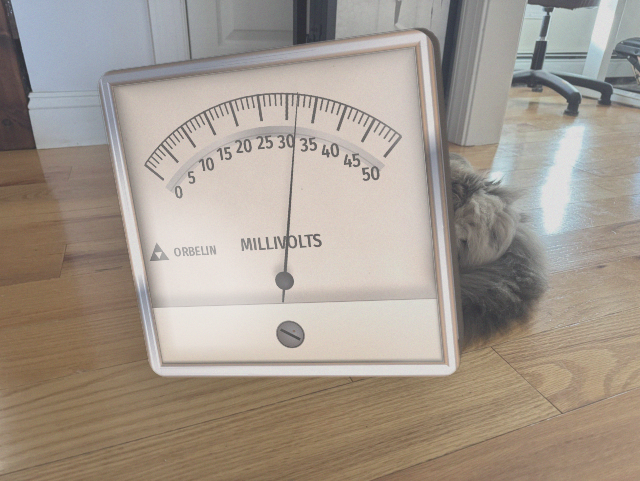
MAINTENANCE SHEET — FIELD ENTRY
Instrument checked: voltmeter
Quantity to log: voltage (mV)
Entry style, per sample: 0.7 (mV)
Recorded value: 32 (mV)
